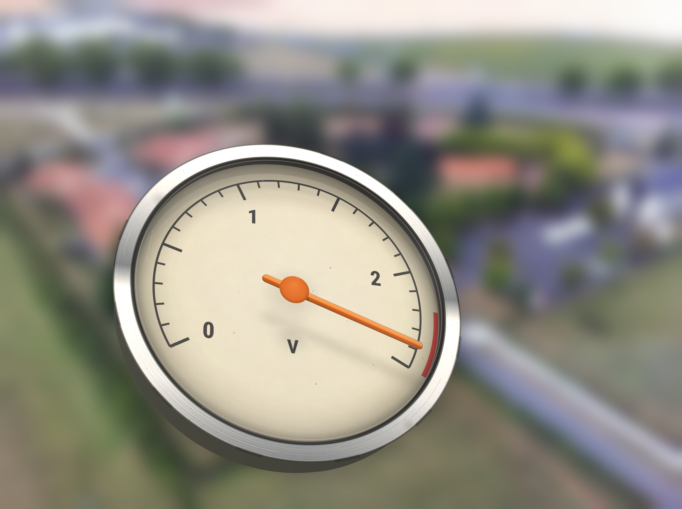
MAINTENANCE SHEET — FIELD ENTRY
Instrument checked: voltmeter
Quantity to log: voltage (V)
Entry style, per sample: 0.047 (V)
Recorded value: 2.4 (V)
